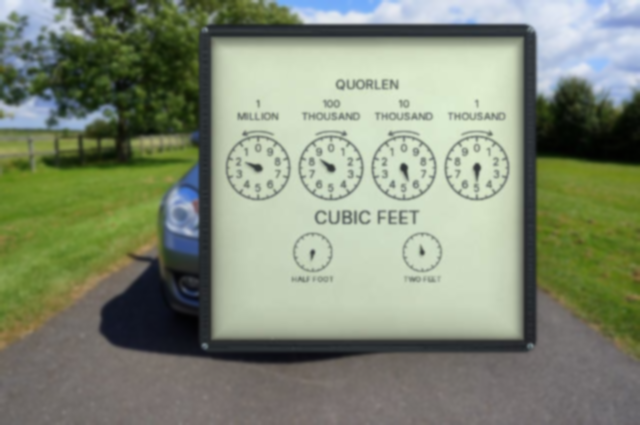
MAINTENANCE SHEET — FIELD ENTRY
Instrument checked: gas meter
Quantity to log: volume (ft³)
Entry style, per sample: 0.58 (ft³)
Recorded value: 185500 (ft³)
